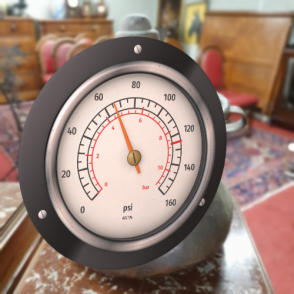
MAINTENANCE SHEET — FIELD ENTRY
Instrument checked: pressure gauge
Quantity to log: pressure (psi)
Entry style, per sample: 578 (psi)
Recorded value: 65 (psi)
